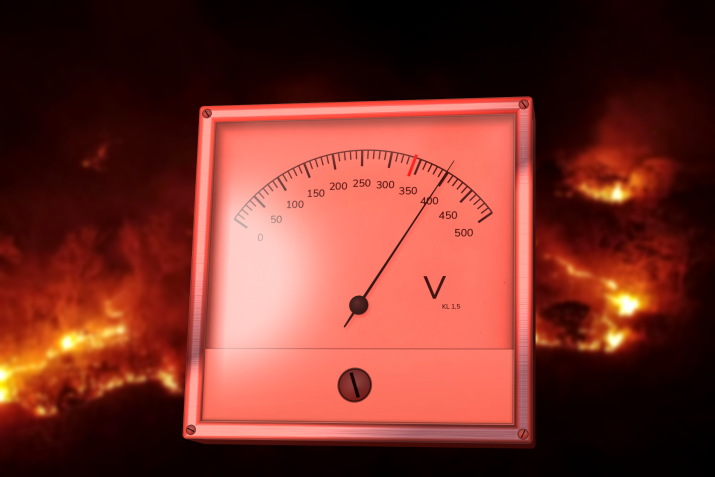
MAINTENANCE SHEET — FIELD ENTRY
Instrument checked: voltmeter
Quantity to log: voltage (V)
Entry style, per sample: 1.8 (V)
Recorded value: 400 (V)
